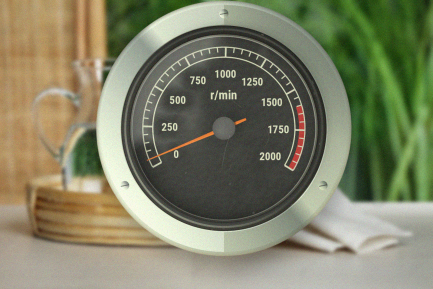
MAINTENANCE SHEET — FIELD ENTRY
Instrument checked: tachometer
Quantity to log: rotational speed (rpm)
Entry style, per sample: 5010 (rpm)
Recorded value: 50 (rpm)
